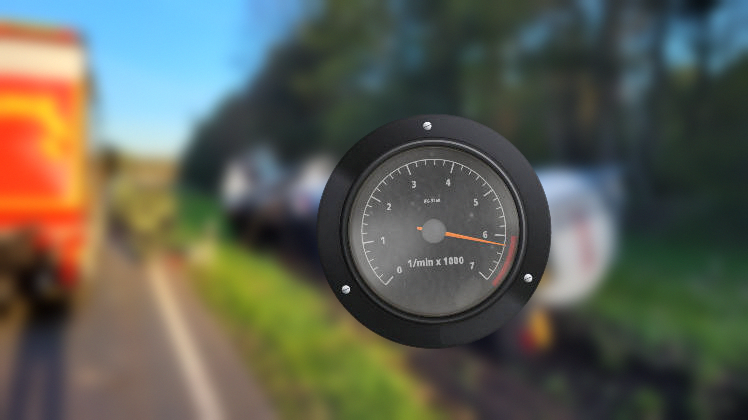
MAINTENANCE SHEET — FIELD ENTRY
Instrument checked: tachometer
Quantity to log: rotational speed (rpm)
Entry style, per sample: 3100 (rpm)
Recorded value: 6200 (rpm)
